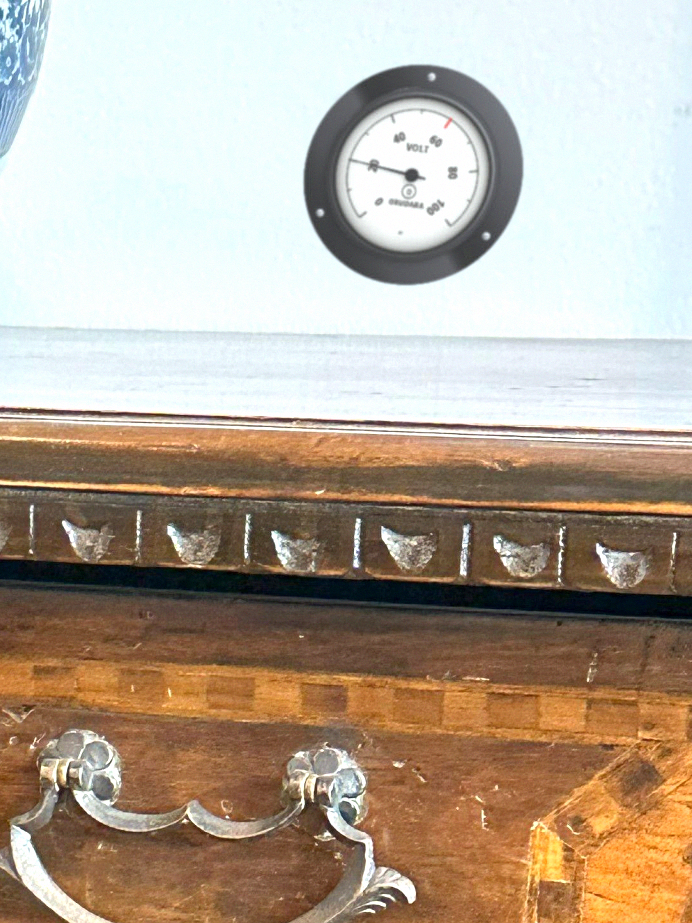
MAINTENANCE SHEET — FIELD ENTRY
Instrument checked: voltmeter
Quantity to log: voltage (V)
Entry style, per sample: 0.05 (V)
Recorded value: 20 (V)
